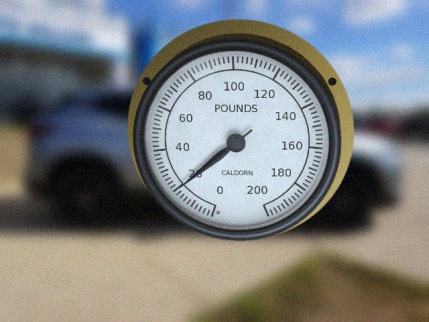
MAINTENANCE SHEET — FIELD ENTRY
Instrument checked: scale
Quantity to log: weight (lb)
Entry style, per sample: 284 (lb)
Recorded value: 20 (lb)
